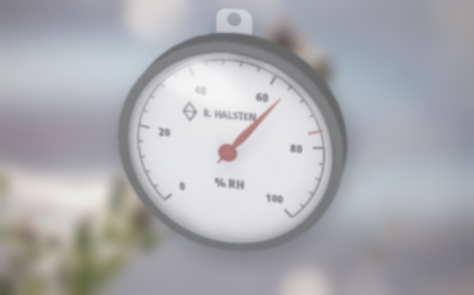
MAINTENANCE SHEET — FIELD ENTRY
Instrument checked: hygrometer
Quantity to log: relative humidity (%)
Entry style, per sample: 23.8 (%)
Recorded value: 64 (%)
